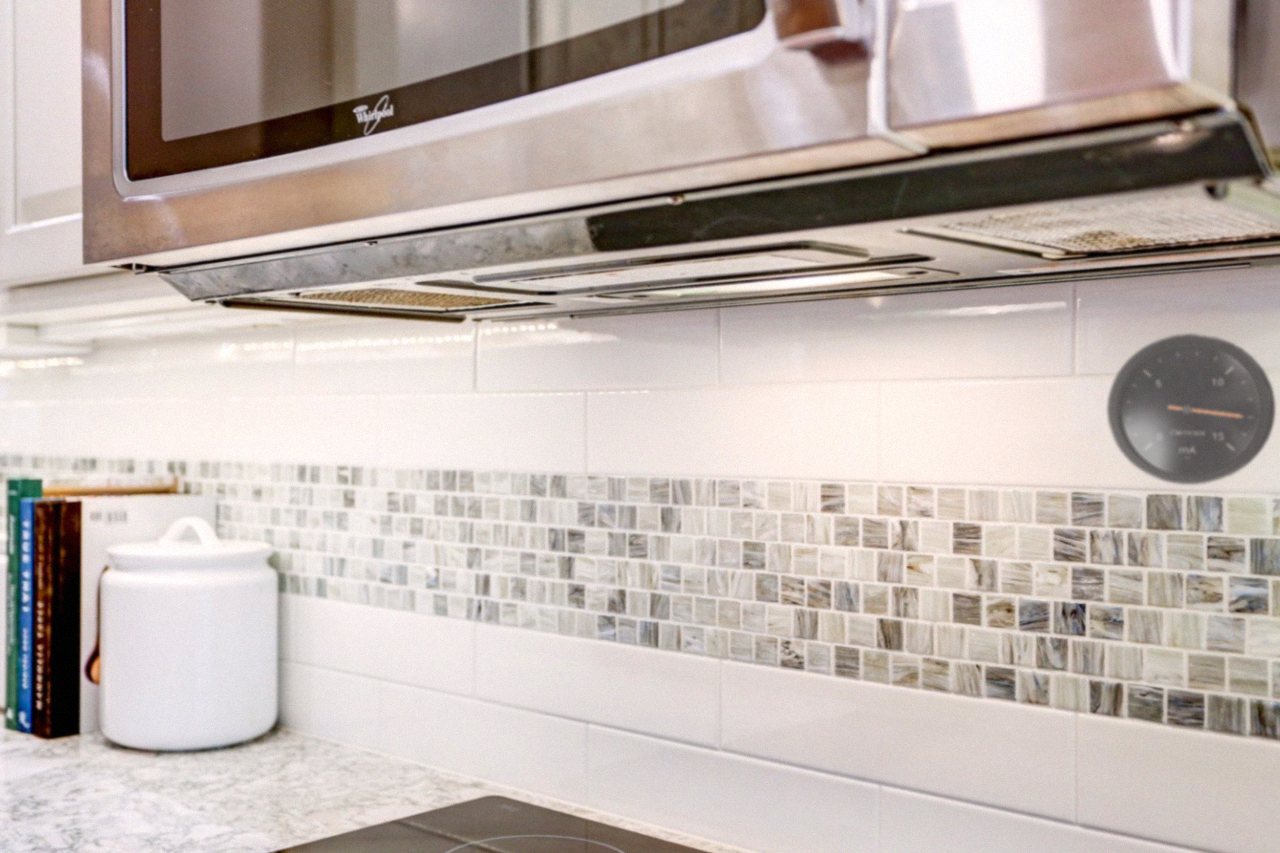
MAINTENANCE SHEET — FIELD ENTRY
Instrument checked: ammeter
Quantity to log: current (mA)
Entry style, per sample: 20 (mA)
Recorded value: 13 (mA)
